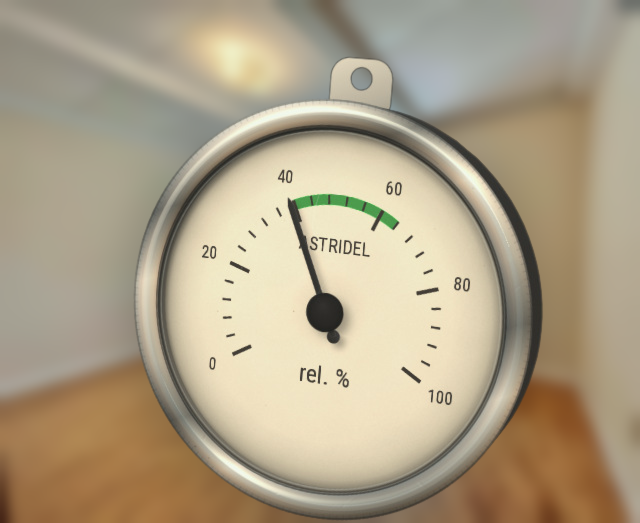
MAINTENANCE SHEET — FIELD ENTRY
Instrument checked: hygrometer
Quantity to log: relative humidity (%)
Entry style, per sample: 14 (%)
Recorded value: 40 (%)
